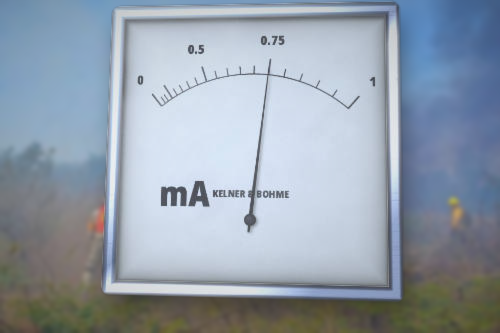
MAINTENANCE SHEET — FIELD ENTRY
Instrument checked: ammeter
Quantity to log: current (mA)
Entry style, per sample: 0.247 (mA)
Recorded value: 0.75 (mA)
